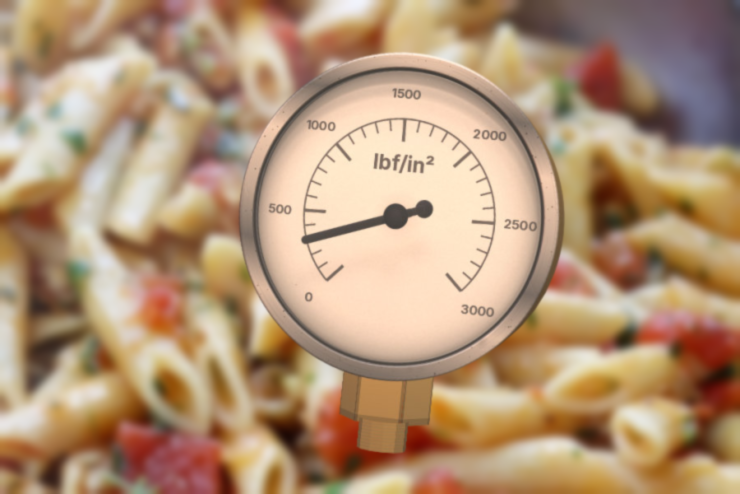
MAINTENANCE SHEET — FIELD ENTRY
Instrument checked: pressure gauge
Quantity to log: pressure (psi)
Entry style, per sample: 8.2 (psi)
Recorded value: 300 (psi)
